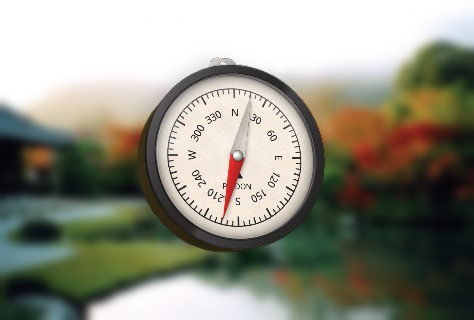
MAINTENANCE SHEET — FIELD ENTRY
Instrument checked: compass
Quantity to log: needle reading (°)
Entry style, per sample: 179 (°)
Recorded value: 195 (°)
